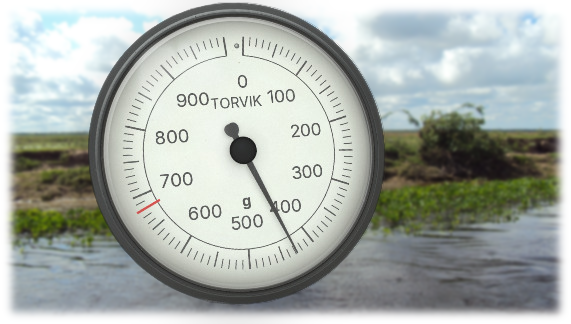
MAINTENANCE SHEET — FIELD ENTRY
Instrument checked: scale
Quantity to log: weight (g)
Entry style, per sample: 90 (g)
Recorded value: 430 (g)
